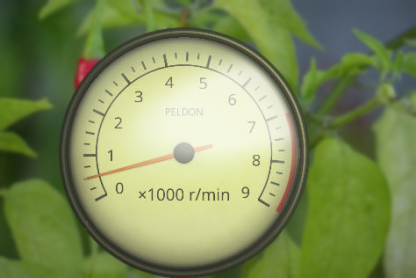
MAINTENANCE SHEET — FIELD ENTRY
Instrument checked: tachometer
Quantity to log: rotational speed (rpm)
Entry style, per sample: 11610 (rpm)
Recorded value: 500 (rpm)
